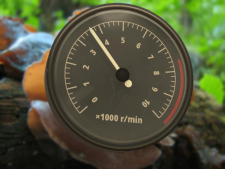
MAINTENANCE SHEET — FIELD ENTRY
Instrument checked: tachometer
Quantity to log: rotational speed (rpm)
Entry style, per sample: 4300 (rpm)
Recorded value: 3600 (rpm)
